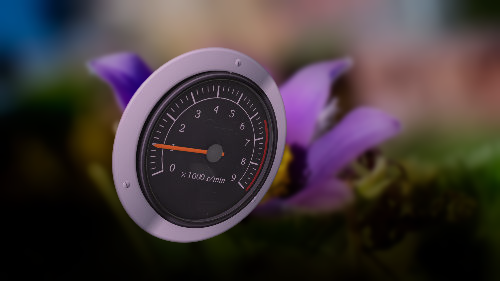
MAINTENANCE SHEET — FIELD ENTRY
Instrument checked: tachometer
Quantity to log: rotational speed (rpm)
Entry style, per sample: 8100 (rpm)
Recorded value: 1000 (rpm)
